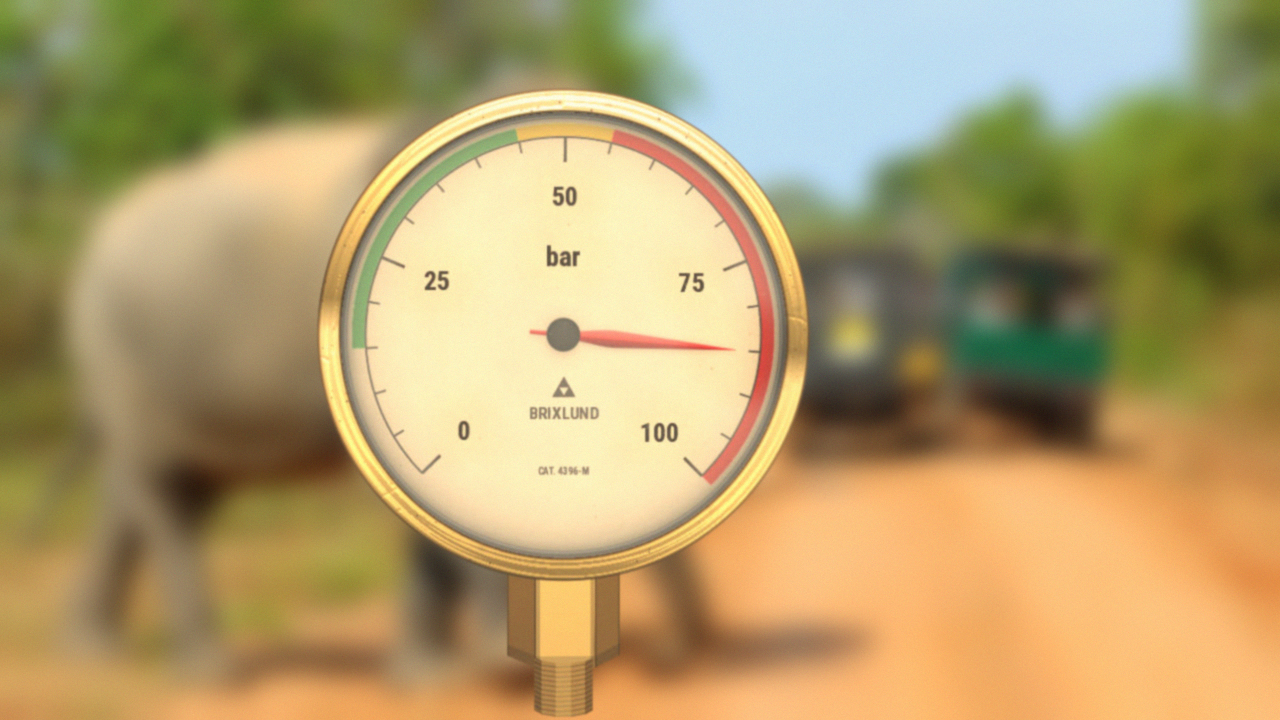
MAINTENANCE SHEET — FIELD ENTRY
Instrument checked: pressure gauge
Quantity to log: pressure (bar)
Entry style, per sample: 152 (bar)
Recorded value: 85 (bar)
